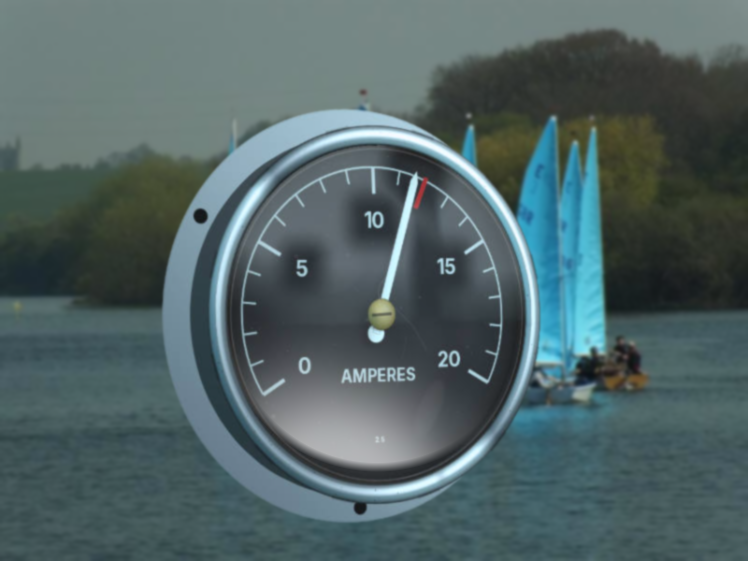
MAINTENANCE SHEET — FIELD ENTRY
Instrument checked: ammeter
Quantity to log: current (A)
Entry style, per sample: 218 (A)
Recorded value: 11.5 (A)
